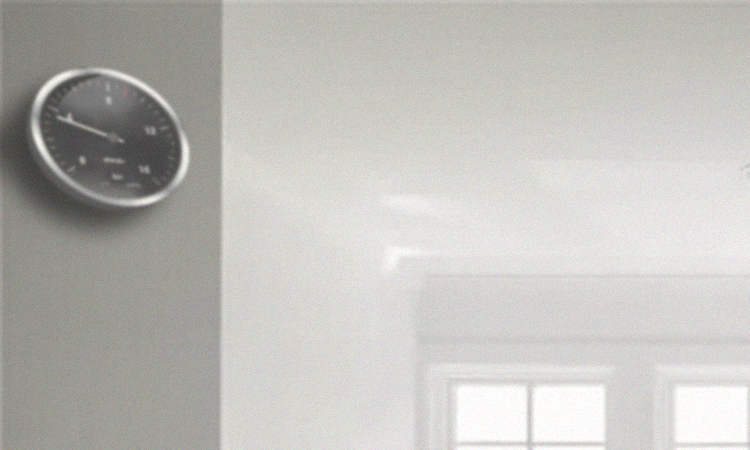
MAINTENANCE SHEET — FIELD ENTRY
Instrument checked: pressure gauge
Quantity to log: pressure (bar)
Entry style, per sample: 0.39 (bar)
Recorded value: 3.5 (bar)
